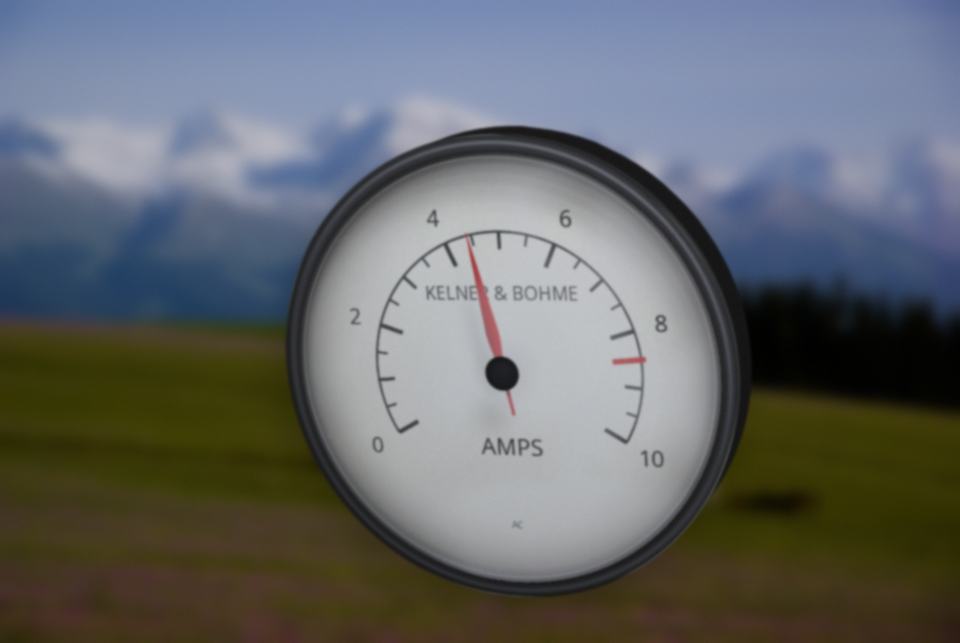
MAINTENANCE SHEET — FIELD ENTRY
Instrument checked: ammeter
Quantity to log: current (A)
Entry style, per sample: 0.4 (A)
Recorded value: 4.5 (A)
